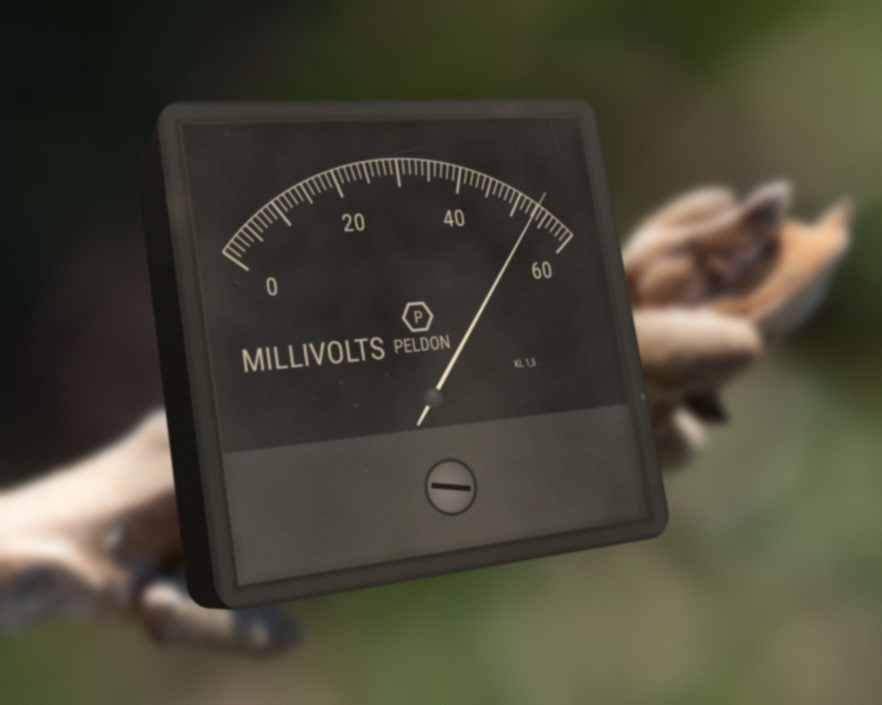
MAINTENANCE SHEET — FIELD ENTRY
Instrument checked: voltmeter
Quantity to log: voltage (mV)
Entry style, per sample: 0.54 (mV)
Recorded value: 53 (mV)
